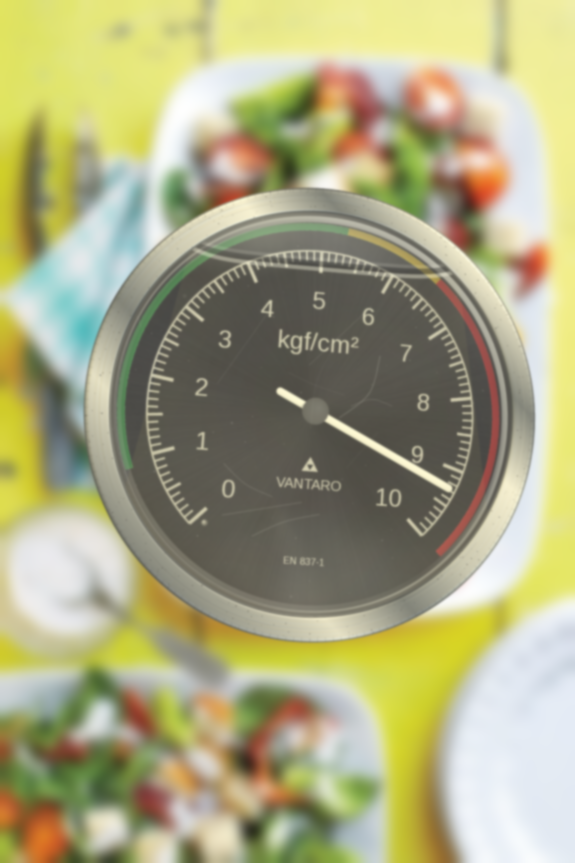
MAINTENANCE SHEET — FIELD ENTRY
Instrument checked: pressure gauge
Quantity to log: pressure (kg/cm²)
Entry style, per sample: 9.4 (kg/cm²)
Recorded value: 9.3 (kg/cm²)
